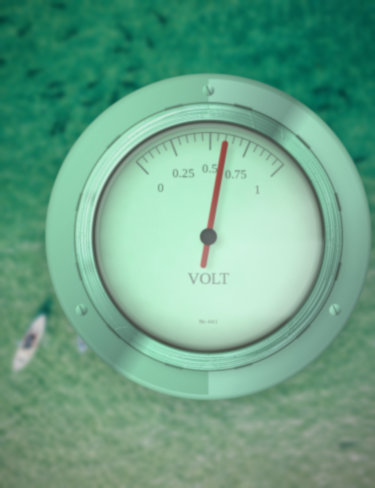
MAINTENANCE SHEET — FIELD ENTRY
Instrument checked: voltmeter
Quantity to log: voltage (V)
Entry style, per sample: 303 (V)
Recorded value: 0.6 (V)
